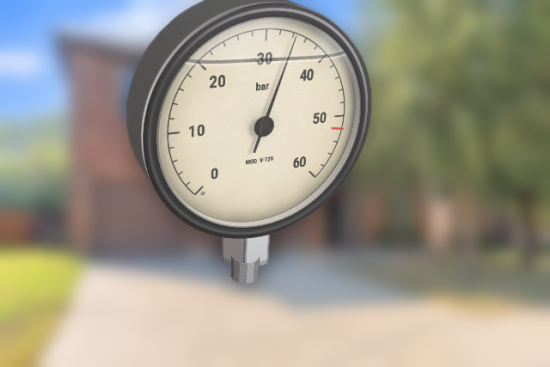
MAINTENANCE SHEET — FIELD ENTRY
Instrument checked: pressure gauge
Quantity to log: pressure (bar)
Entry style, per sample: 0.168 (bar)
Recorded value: 34 (bar)
